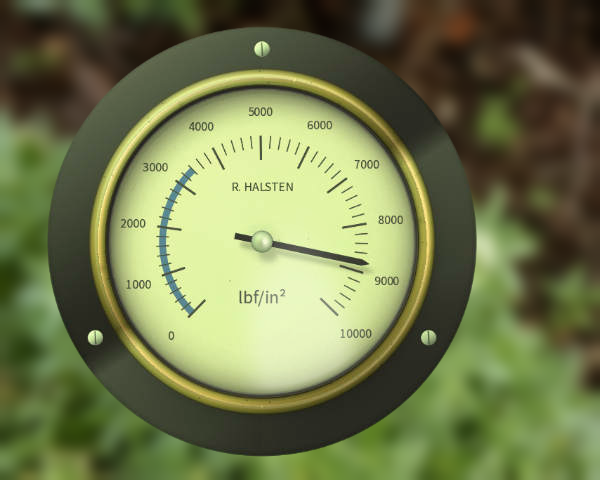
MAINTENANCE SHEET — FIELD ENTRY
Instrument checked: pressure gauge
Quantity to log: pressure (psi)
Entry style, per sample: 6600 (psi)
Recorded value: 8800 (psi)
